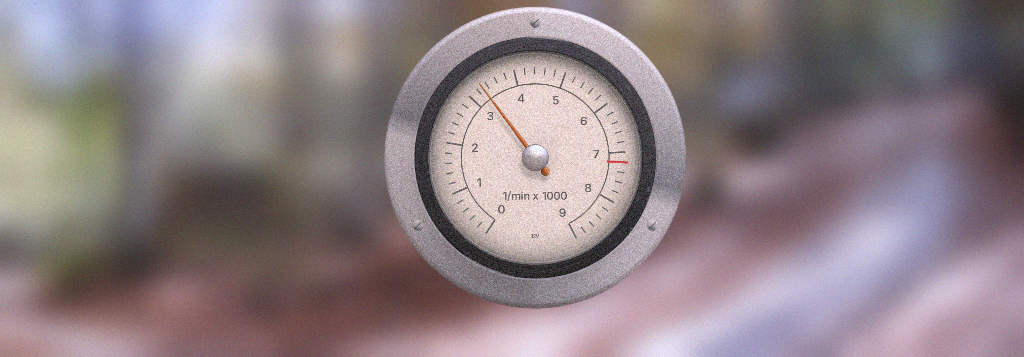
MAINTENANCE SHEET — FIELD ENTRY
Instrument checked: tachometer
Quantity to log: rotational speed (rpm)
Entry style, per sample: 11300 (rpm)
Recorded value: 3300 (rpm)
